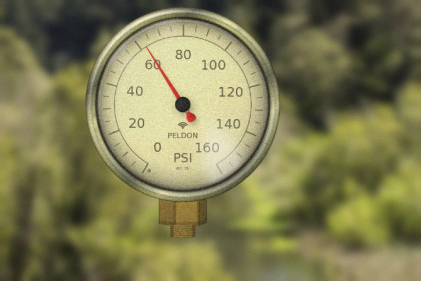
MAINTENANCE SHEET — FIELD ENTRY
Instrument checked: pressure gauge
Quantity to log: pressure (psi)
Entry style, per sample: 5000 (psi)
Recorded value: 62.5 (psi)
